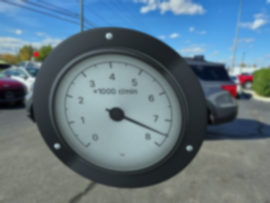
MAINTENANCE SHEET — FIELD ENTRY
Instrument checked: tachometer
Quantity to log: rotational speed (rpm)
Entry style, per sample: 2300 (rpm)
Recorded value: 7500 (rpm)
